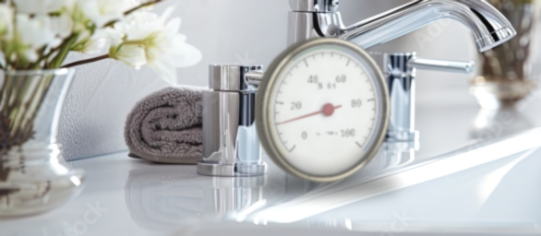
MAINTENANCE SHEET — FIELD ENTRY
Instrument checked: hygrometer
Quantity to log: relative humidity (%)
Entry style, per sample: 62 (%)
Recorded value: 12 (%)
